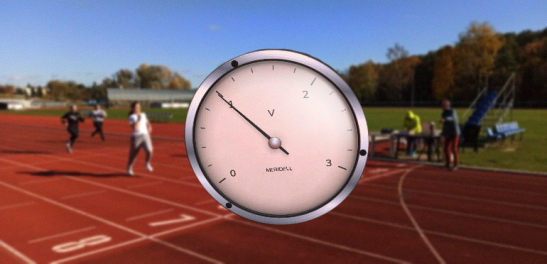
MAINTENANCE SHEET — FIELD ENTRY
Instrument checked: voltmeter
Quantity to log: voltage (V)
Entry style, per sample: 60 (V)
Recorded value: 1 (V)
